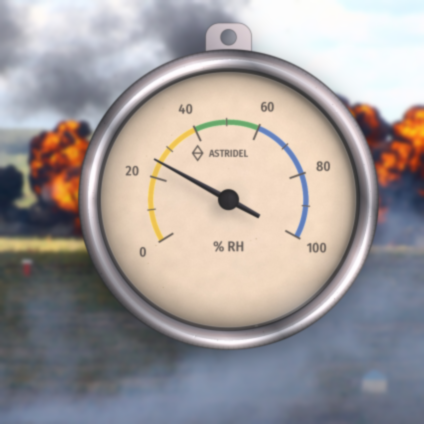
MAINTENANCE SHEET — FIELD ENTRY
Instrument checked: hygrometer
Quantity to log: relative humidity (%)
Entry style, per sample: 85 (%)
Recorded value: 25 (%)
